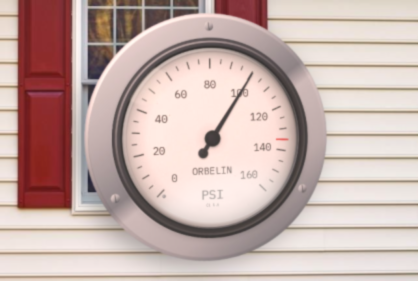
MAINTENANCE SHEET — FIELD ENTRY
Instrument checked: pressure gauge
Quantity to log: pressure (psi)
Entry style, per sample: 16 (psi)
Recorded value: 100 (psi)
